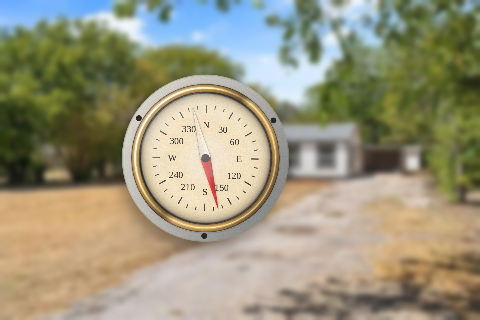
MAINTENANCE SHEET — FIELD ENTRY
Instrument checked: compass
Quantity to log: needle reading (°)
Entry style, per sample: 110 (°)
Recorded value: 165 (°)
